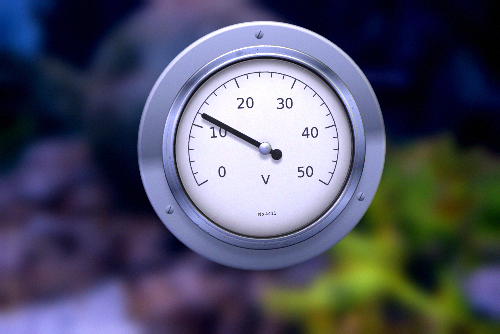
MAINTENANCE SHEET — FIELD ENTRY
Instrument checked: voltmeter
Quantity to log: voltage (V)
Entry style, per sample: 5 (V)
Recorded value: 12 (V)
